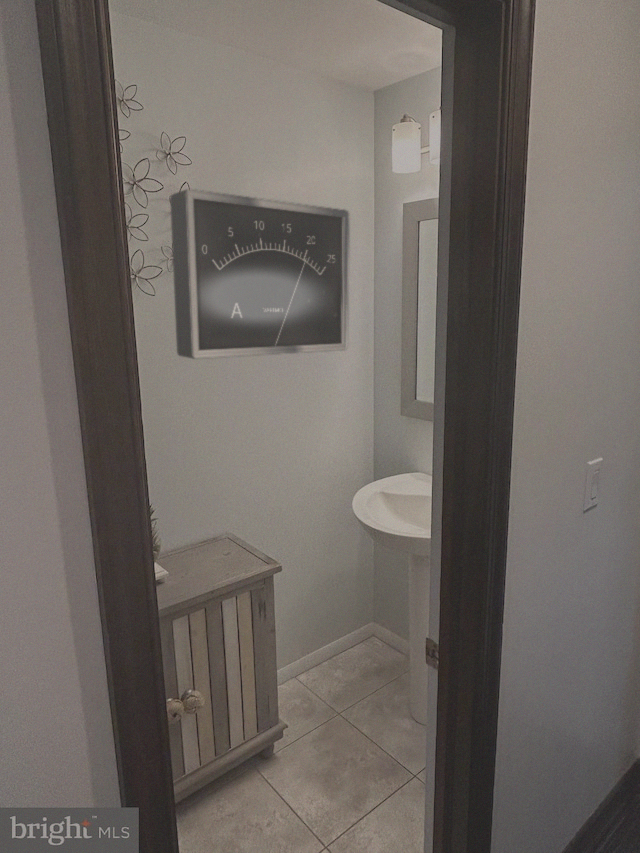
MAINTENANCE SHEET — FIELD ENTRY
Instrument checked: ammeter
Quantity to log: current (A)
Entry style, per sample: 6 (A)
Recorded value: 20 (A)
